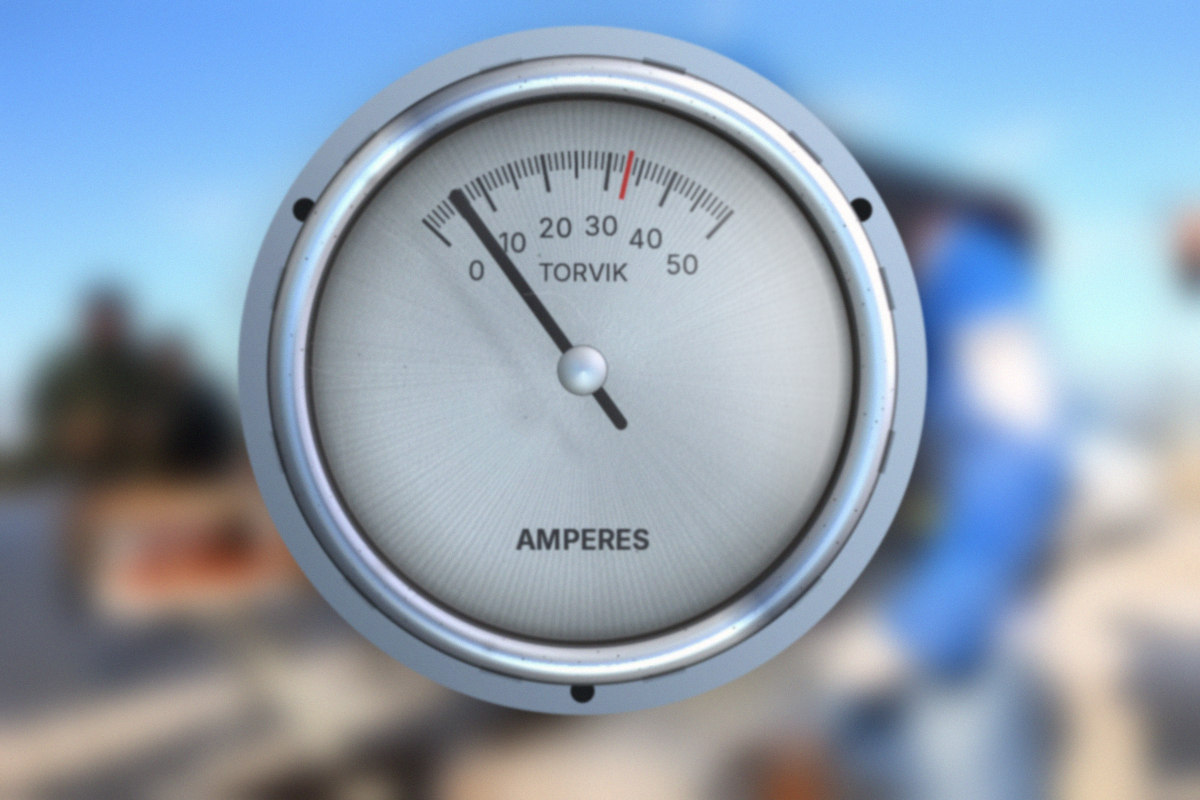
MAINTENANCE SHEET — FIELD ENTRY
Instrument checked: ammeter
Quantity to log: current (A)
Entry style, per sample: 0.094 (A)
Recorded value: 6 (A)
